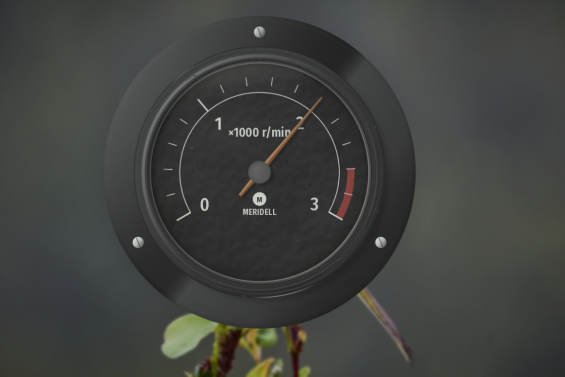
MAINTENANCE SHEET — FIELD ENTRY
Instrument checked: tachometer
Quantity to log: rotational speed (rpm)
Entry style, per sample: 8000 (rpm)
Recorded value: 2000 (rpm)
